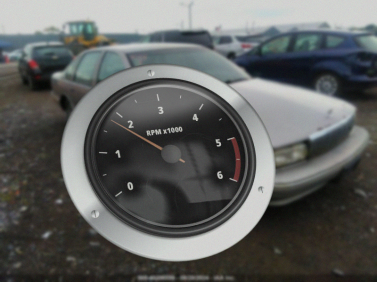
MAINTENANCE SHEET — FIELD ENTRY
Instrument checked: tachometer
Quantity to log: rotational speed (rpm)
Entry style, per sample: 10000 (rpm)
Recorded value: 1750 (rpm)
